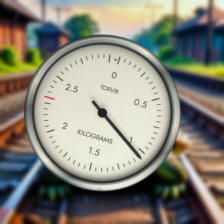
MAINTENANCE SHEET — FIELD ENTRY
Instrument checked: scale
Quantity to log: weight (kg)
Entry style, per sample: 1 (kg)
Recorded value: 1.05 (kg)
